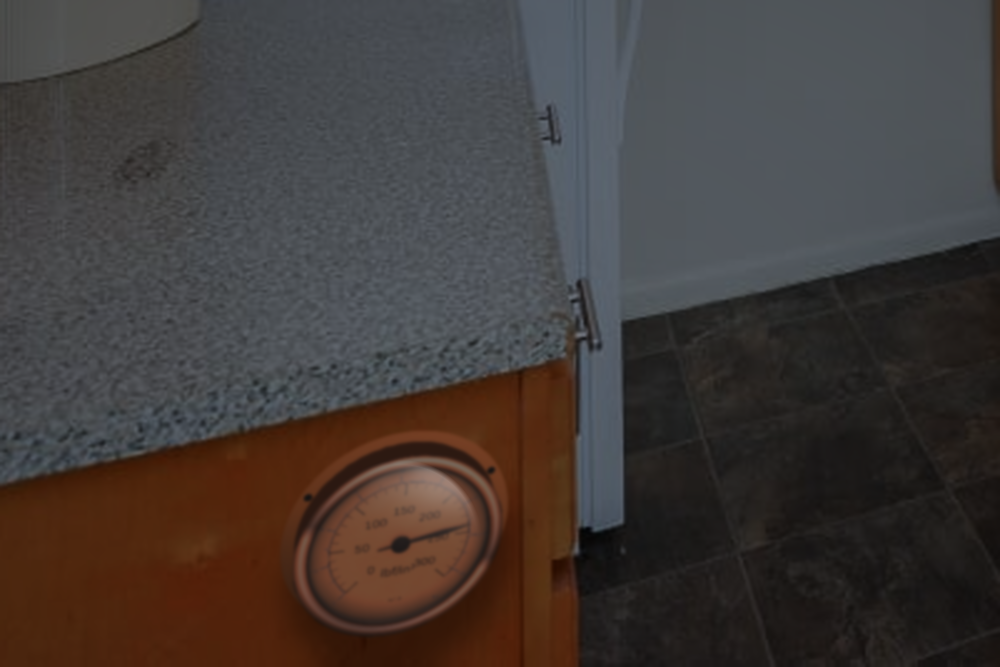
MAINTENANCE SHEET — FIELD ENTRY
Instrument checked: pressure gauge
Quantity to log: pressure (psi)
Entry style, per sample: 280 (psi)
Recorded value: 240 (psi)
